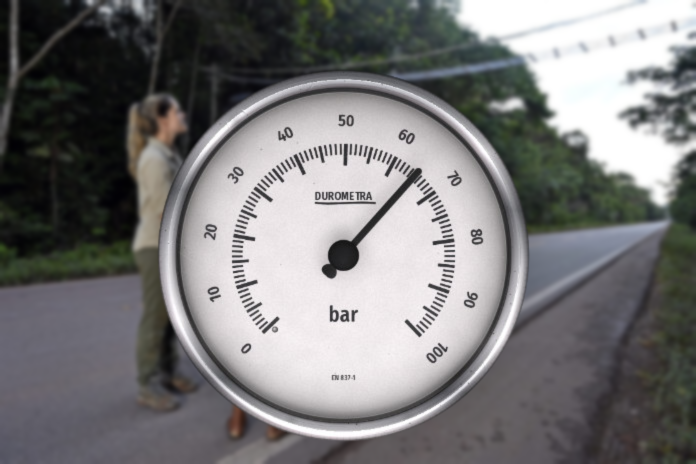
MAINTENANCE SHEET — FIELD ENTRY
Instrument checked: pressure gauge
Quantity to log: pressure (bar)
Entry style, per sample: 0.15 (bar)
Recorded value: 65 (bar)
